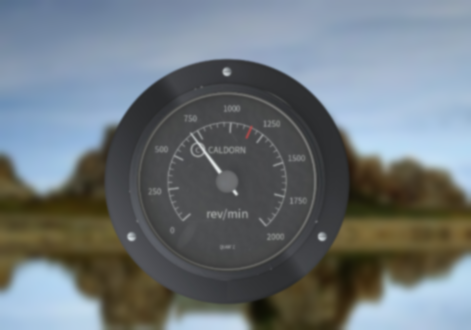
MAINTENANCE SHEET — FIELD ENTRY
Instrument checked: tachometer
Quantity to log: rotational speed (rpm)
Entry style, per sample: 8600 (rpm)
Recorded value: 700 (rpm)
